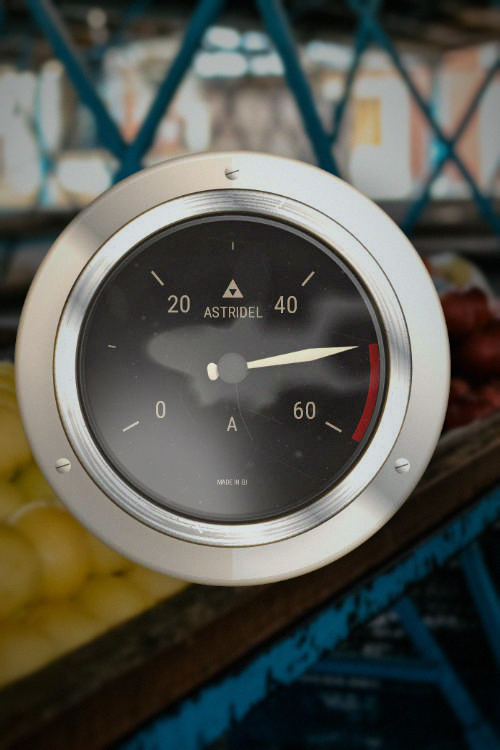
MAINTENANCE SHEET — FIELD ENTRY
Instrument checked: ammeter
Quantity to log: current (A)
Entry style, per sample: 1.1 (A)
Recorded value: 50 (A)
